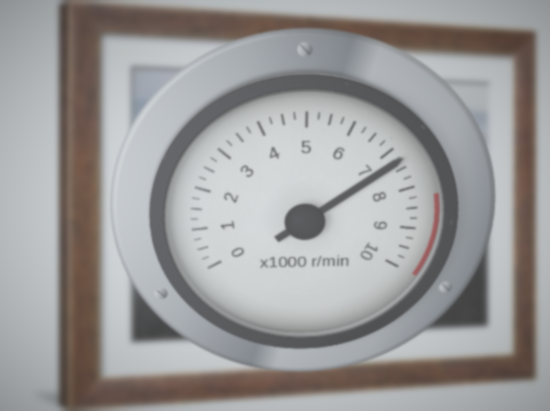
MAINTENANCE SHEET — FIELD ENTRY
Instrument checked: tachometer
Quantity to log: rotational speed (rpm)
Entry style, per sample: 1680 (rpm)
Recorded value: 7250 (rpm)
